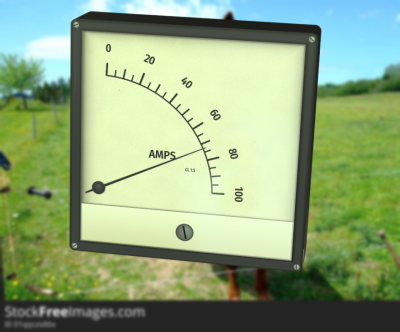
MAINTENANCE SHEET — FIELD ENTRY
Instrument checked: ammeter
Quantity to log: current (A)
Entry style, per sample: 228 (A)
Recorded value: 72.5 (A)
